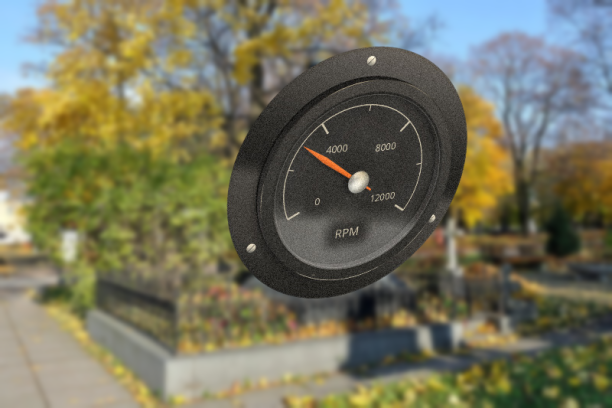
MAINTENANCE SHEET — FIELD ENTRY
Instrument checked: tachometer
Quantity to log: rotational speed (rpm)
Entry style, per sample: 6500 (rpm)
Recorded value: 3000 (rpm)
